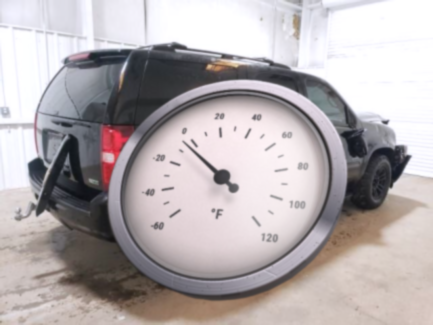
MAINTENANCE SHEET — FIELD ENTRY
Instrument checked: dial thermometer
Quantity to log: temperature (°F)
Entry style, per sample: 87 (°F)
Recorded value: -5 (°F)
